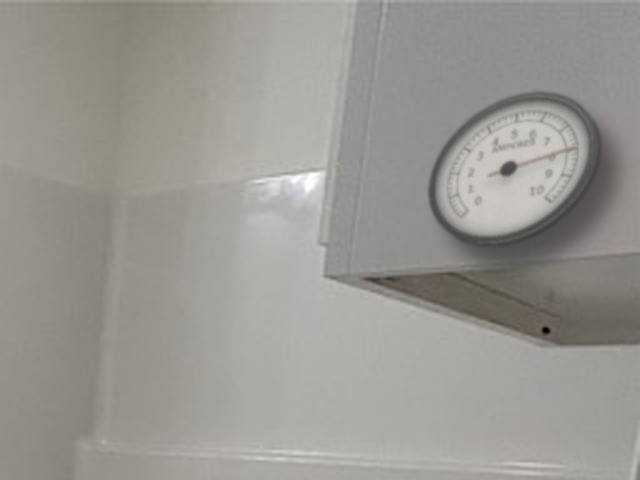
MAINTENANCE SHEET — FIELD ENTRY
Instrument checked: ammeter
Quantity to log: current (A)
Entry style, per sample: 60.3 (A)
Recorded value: 8 (A)
